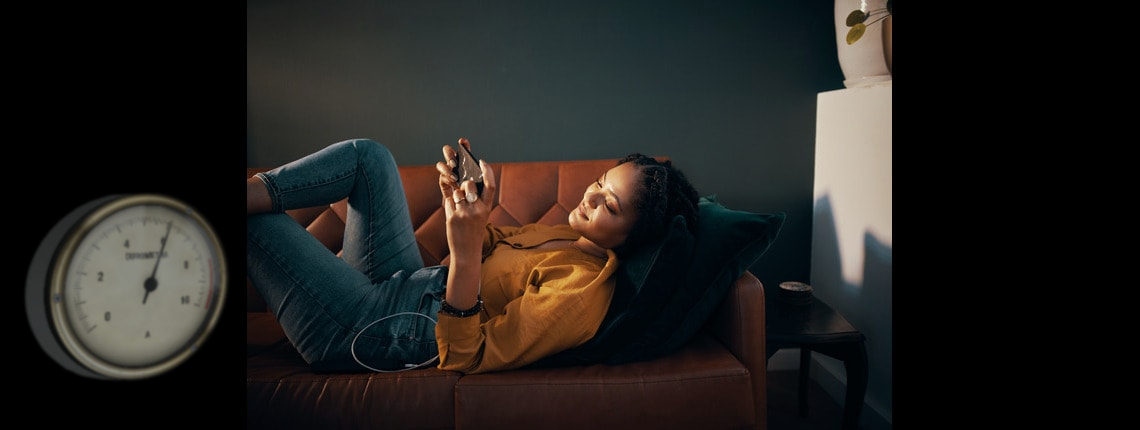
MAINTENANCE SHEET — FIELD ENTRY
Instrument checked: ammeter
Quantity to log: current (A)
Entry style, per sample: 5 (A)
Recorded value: 6 (A)
